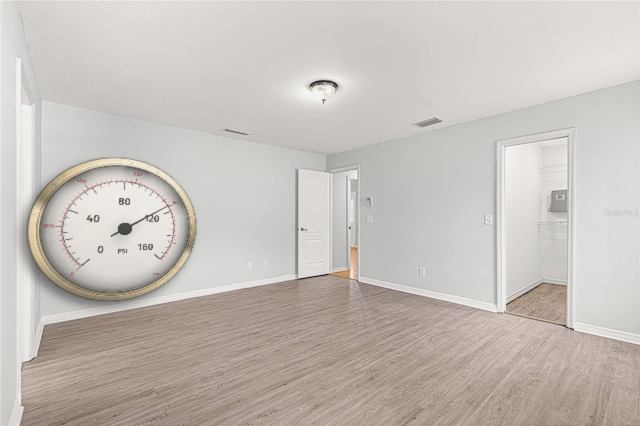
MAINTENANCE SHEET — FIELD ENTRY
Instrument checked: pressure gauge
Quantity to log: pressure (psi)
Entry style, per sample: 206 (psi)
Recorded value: 115 (psi)
